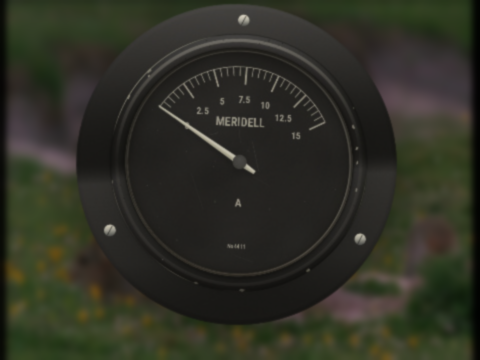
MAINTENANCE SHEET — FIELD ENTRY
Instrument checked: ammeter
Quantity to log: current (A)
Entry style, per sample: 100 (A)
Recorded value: 0 (A)
